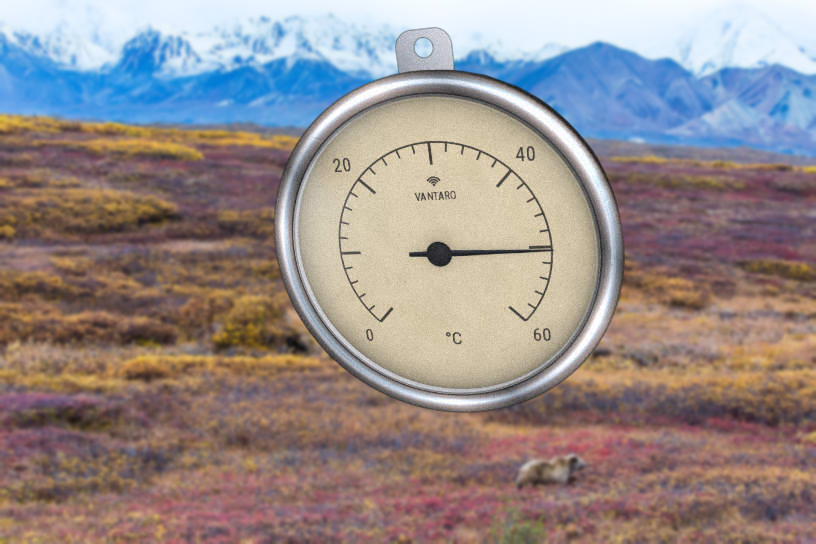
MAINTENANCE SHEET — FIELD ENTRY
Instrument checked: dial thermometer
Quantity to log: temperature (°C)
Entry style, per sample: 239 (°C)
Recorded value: 50 (°C)
